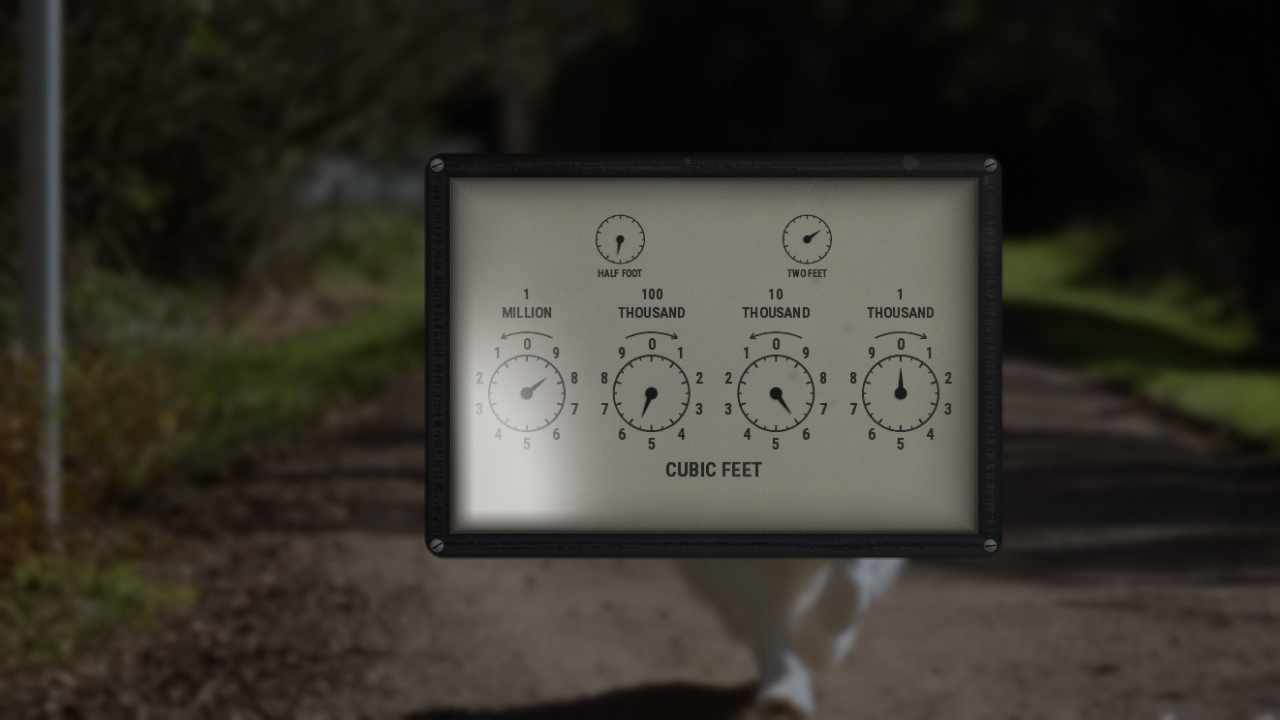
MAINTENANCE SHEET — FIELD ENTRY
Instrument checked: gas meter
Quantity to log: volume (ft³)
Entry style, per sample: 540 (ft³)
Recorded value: 856000 (ft³)
